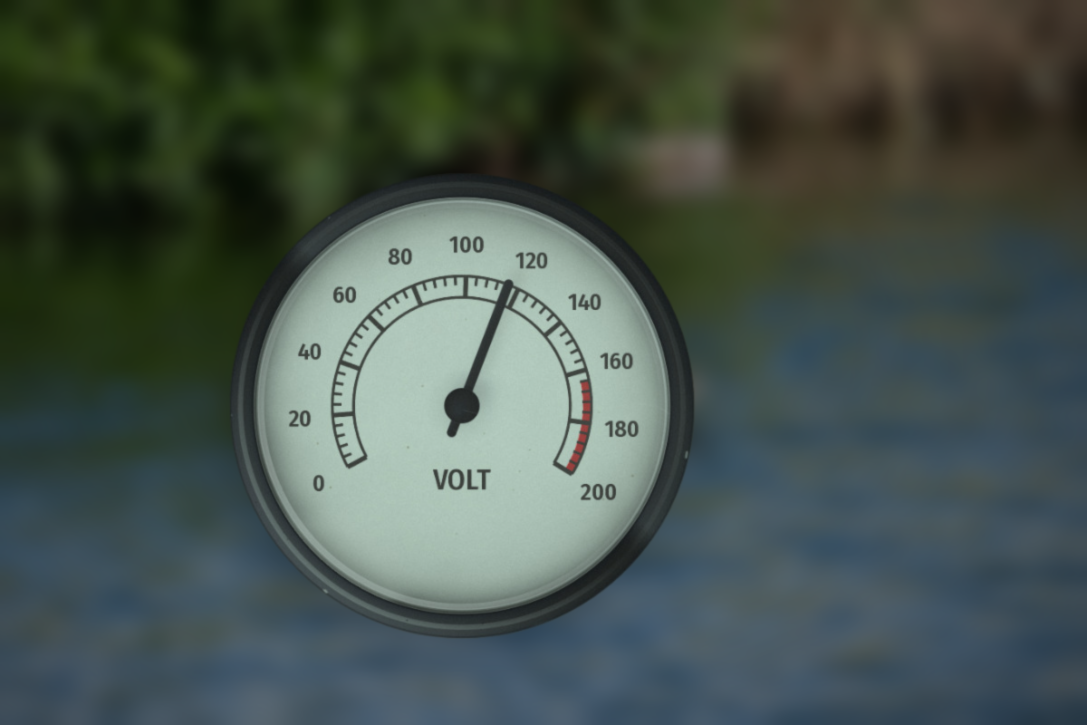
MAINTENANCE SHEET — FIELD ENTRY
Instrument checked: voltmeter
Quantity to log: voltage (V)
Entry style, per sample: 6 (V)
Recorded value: 116 (V)
